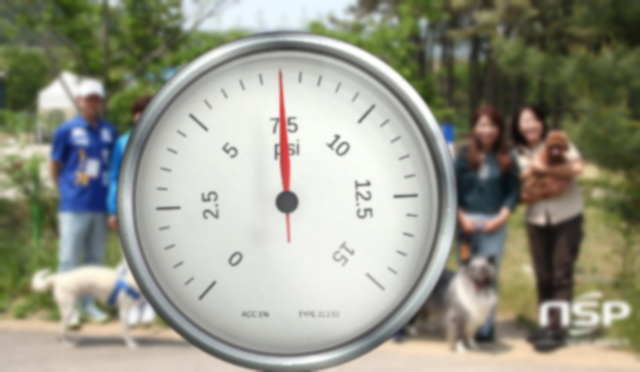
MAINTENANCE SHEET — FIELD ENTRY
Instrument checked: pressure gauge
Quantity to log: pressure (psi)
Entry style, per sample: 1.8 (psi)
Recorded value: 7.5 (psi)
